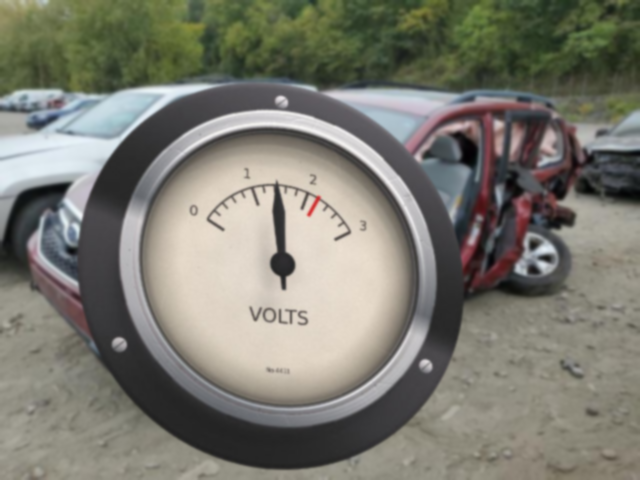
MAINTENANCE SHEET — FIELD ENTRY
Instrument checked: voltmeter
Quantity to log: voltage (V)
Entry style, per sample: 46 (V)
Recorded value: 1.4 (V)
